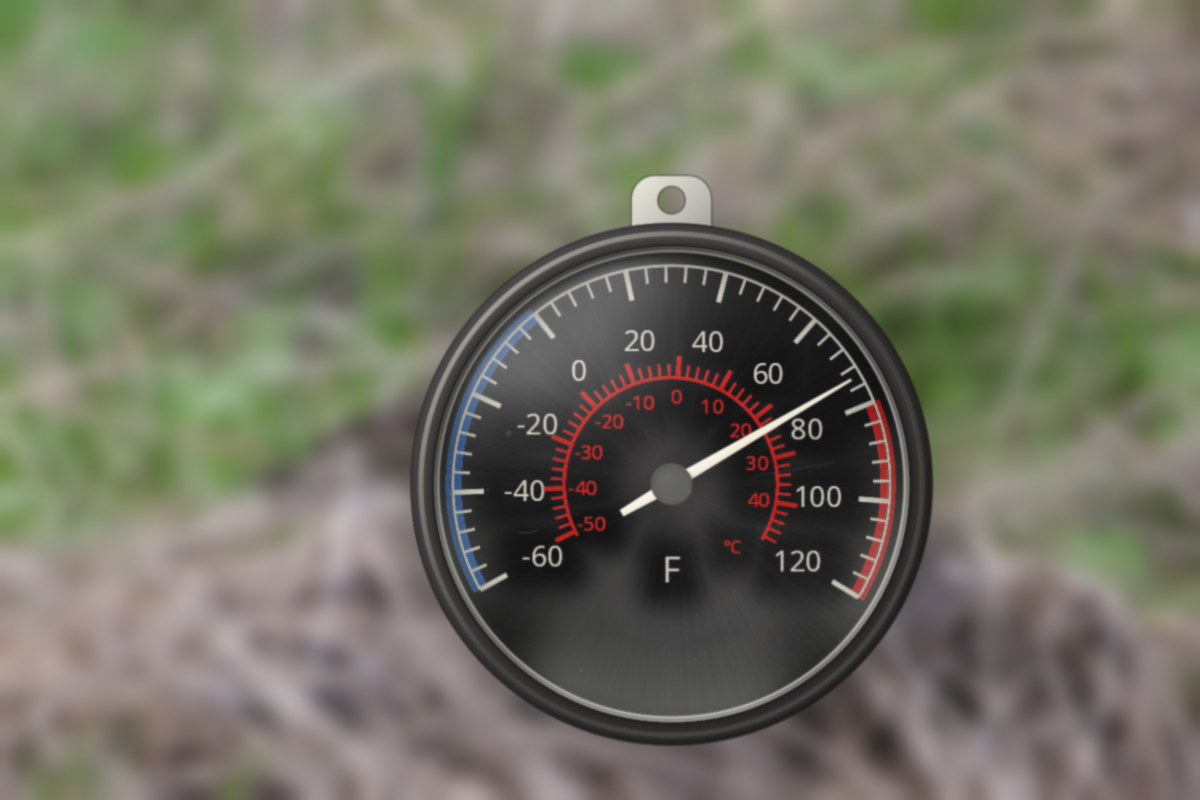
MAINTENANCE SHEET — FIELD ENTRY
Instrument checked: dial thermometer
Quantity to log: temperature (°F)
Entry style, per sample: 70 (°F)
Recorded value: 74 (°F)
